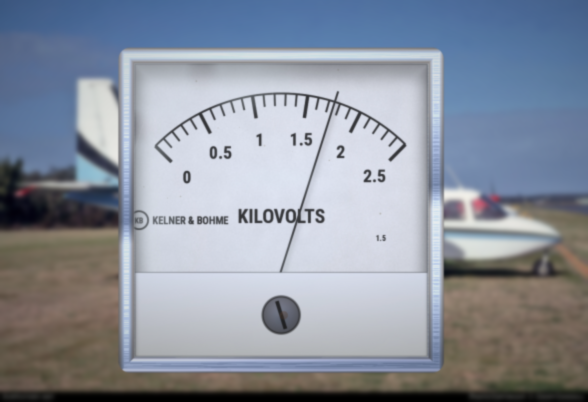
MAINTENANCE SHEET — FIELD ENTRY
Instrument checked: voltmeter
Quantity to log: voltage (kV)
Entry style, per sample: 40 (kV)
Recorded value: 1.75 (kV)
